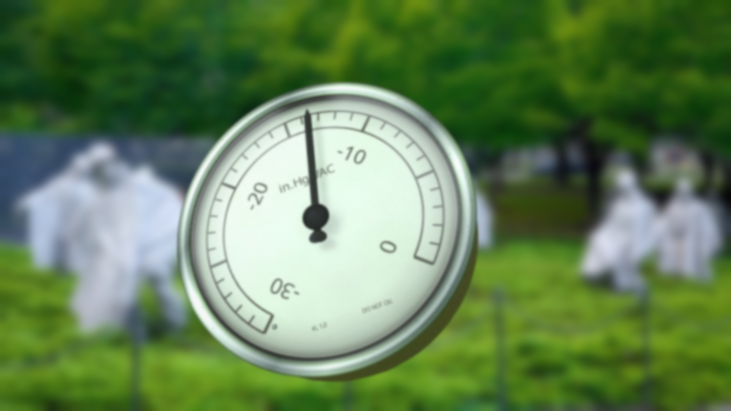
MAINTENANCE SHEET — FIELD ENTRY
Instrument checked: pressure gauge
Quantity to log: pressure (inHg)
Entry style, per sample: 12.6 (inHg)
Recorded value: -13.5 (inHg)
